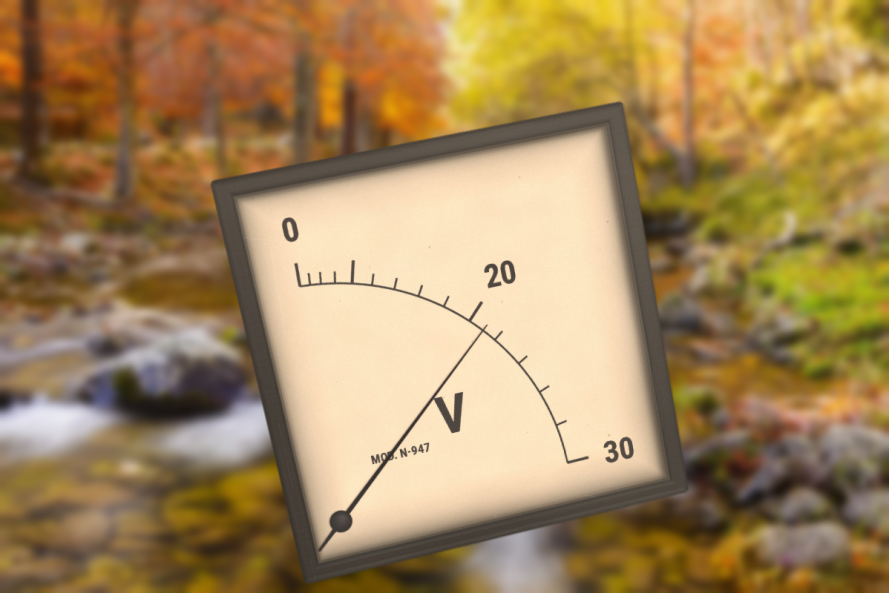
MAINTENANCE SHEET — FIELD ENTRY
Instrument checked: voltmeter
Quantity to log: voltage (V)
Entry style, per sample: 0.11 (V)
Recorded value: 21 (V)
